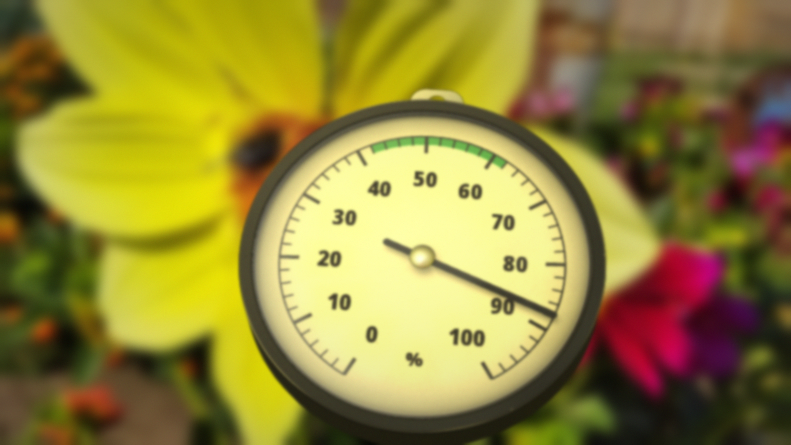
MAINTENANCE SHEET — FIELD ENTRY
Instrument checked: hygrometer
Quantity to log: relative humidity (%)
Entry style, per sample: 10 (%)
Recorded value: 88 (%)
